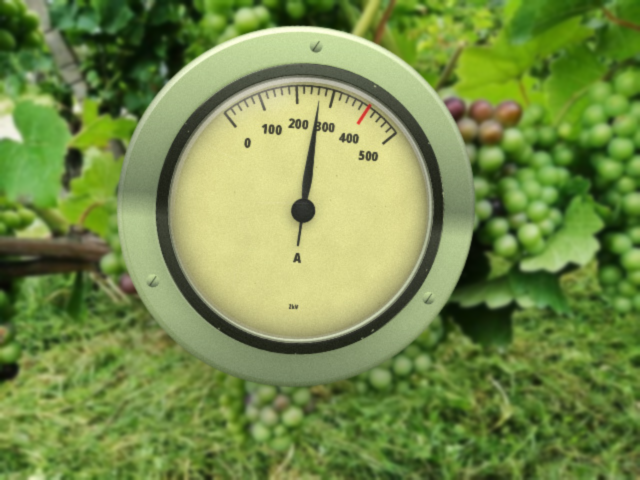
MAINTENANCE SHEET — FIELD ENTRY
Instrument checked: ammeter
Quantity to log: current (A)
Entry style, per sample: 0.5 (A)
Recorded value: 260 (A)
